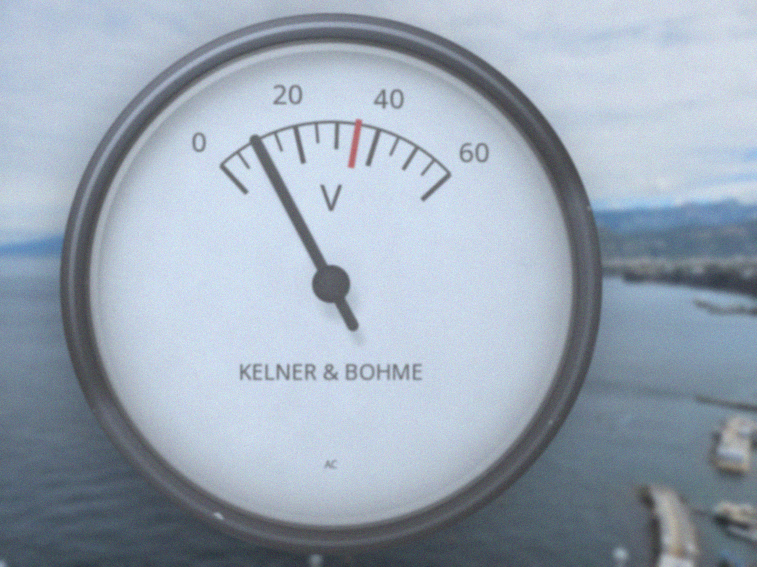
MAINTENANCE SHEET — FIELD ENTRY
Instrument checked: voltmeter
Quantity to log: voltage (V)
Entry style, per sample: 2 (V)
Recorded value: 10 (V)
